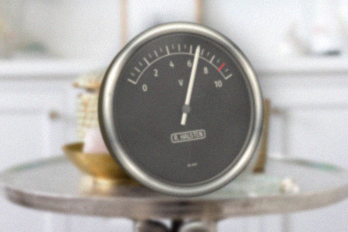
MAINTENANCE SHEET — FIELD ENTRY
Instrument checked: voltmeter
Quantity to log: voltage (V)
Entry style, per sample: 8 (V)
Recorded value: 6.5 (V)
